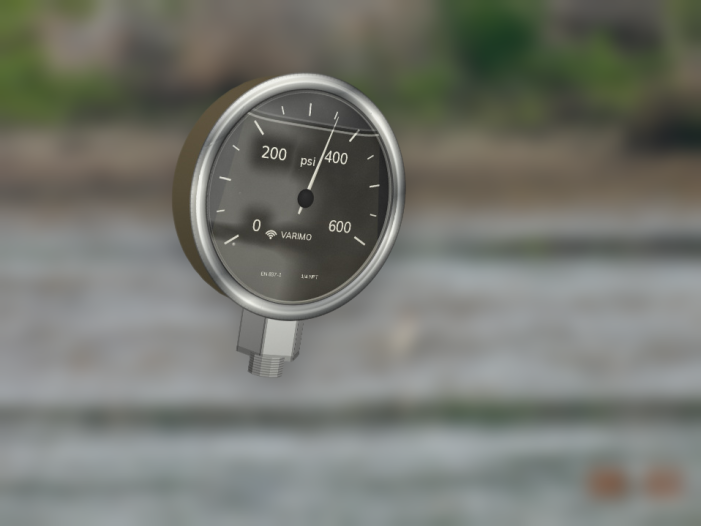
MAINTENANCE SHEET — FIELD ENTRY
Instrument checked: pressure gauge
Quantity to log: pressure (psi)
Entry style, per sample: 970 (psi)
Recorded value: 350 (psi)
